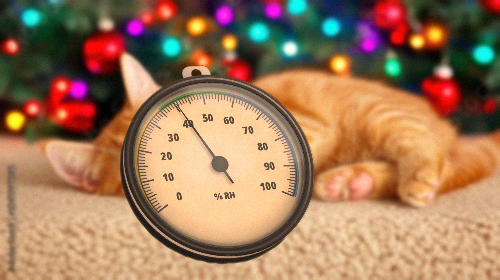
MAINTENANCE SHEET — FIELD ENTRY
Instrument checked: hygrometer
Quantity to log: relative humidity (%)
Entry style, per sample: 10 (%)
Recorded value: 40 (%)
